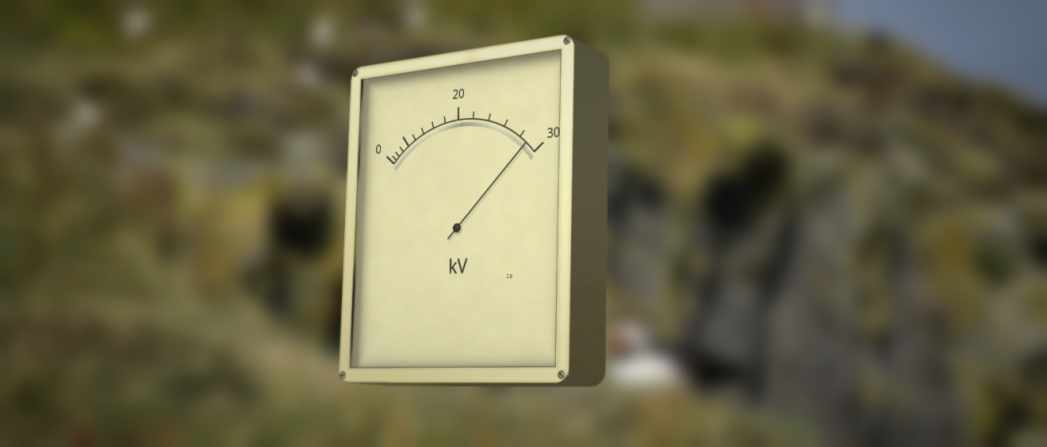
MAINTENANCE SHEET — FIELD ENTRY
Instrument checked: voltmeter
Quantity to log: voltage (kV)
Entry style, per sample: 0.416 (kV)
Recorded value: 29 (kV)
